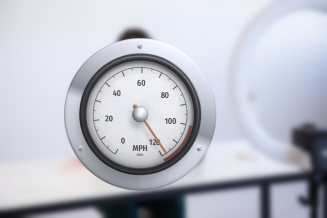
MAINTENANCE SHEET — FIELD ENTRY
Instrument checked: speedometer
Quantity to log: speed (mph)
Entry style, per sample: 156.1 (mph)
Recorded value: 117.5 (mph)
